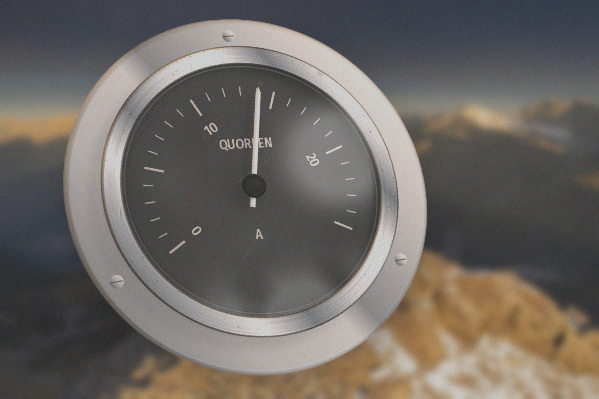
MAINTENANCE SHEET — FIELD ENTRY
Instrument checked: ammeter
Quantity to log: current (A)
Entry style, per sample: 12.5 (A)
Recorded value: 14 (A)
